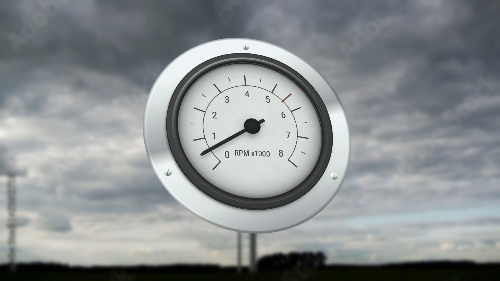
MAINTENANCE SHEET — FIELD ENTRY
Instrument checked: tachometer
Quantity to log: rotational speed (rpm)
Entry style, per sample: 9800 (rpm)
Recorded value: 500 (rpm)
